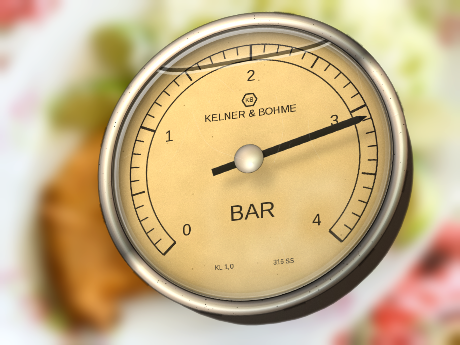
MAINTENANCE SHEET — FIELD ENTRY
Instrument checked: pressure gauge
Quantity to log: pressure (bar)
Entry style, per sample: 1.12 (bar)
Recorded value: 3.1 (bar)
